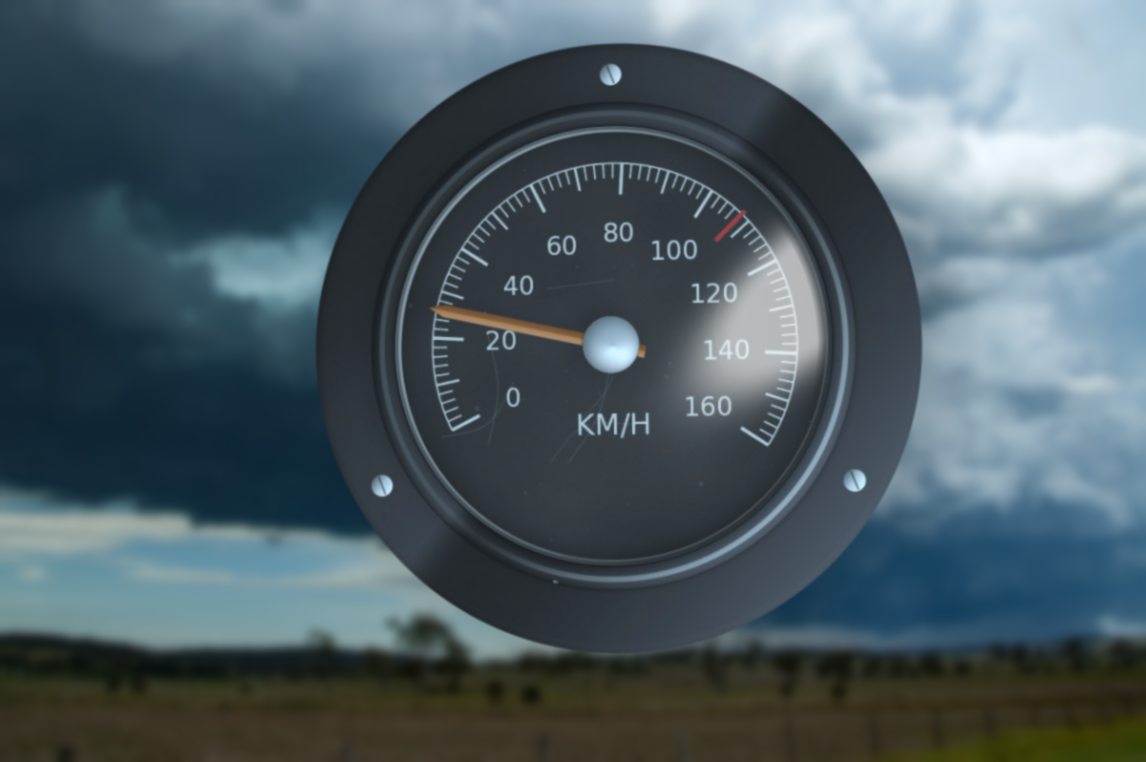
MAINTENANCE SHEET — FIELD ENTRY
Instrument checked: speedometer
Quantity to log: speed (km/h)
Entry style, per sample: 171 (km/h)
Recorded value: 26 (km/h)
